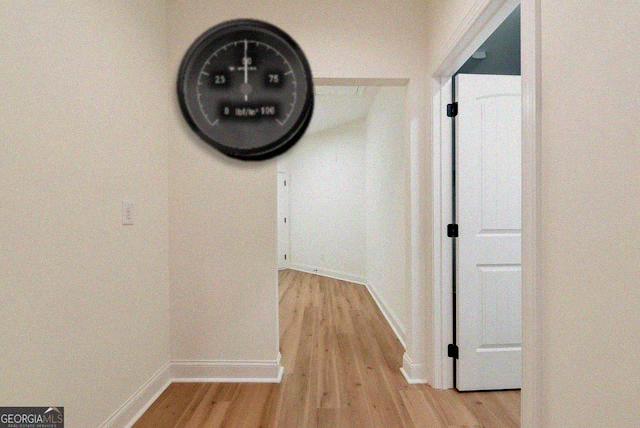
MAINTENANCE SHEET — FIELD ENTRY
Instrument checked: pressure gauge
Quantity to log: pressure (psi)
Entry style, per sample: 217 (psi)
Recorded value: 50 (psi)
